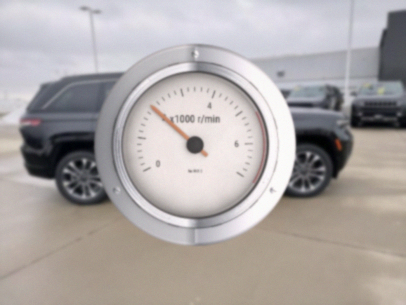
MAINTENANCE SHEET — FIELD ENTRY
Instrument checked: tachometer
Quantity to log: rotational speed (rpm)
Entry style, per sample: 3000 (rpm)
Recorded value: 2000 (rpm)
